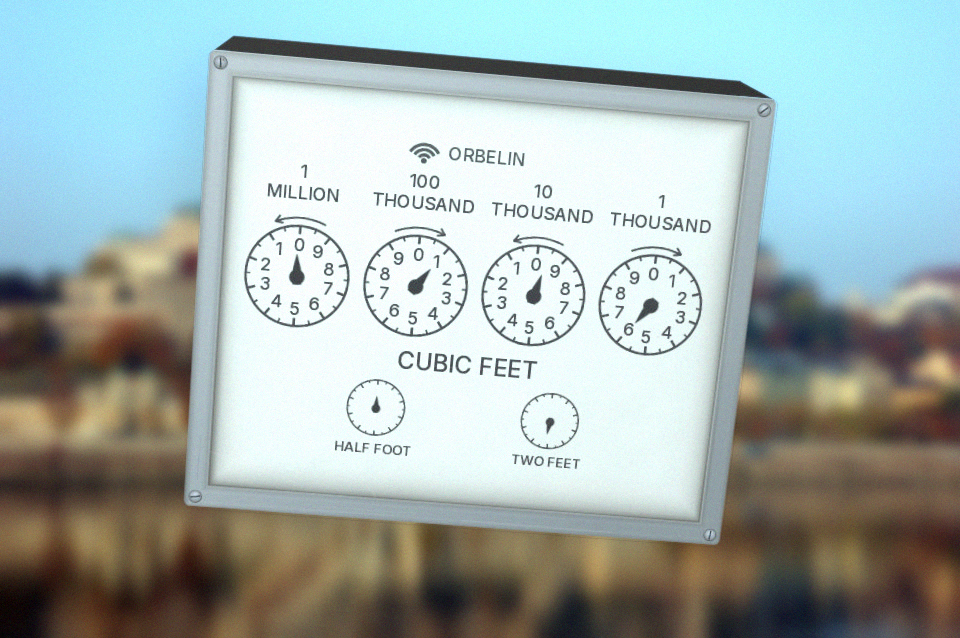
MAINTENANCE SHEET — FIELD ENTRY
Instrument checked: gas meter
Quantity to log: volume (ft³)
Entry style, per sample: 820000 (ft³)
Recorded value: 9600 (ft³)
